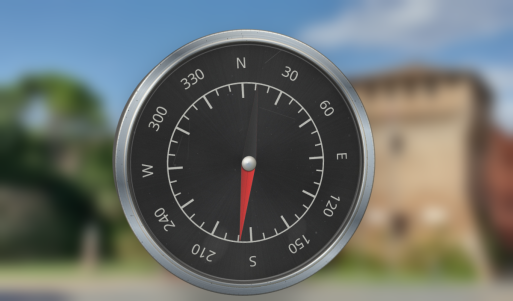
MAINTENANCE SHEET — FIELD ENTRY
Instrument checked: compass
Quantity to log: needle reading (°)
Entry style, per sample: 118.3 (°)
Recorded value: 190 (°)
